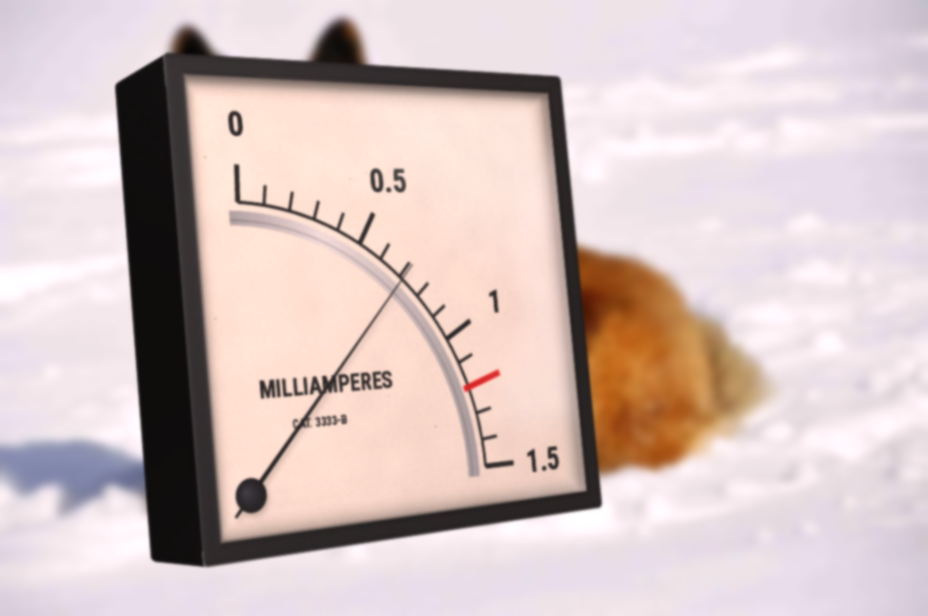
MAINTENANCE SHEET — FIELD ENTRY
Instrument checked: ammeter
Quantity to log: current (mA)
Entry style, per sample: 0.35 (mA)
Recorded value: 0.7 (mA)
